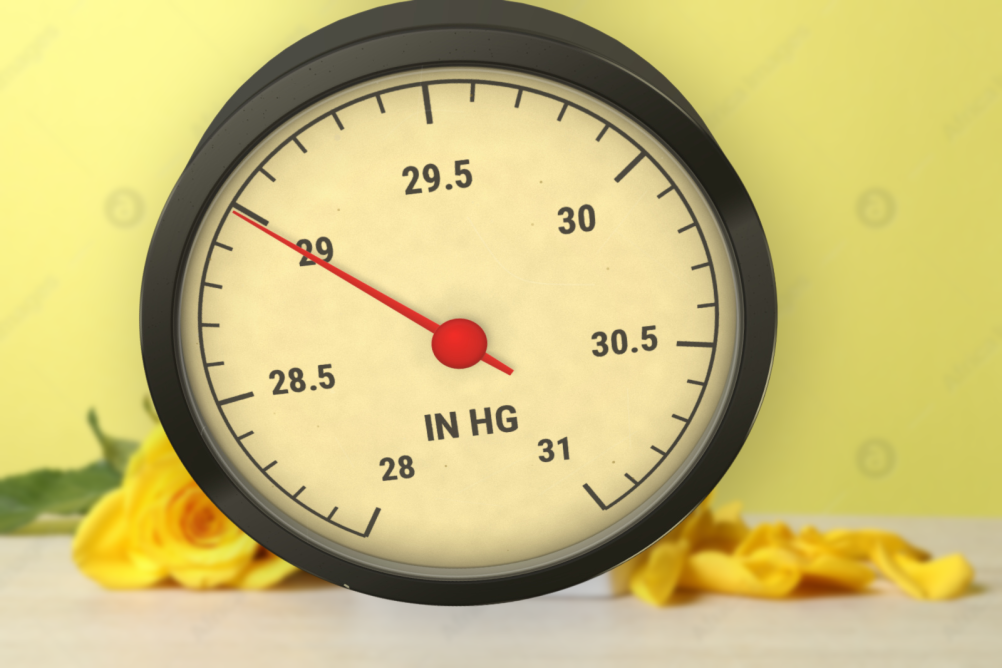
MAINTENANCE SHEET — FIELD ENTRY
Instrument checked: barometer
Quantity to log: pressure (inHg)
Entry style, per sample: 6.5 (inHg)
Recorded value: 29 (inHg)
